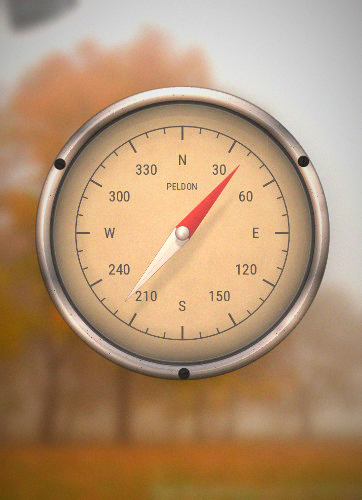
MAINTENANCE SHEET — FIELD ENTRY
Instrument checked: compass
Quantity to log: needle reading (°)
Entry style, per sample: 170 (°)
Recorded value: 40 (°)
